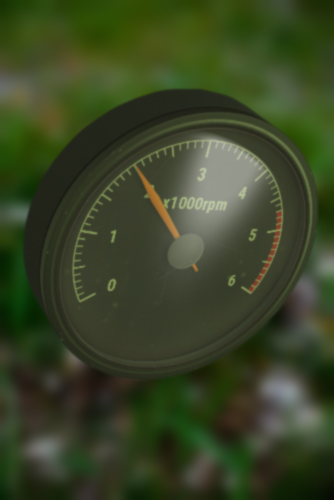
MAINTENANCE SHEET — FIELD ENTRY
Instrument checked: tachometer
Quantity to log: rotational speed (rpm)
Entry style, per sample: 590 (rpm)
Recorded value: 2000 (rpm)
